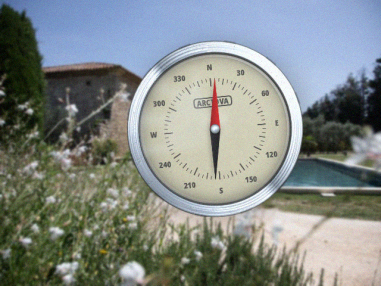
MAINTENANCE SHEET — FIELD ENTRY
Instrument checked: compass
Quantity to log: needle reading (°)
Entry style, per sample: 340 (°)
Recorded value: 5 (°)
